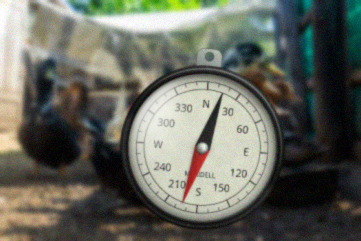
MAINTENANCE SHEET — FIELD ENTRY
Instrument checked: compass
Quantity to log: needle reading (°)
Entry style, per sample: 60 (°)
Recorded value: 195 (°)
